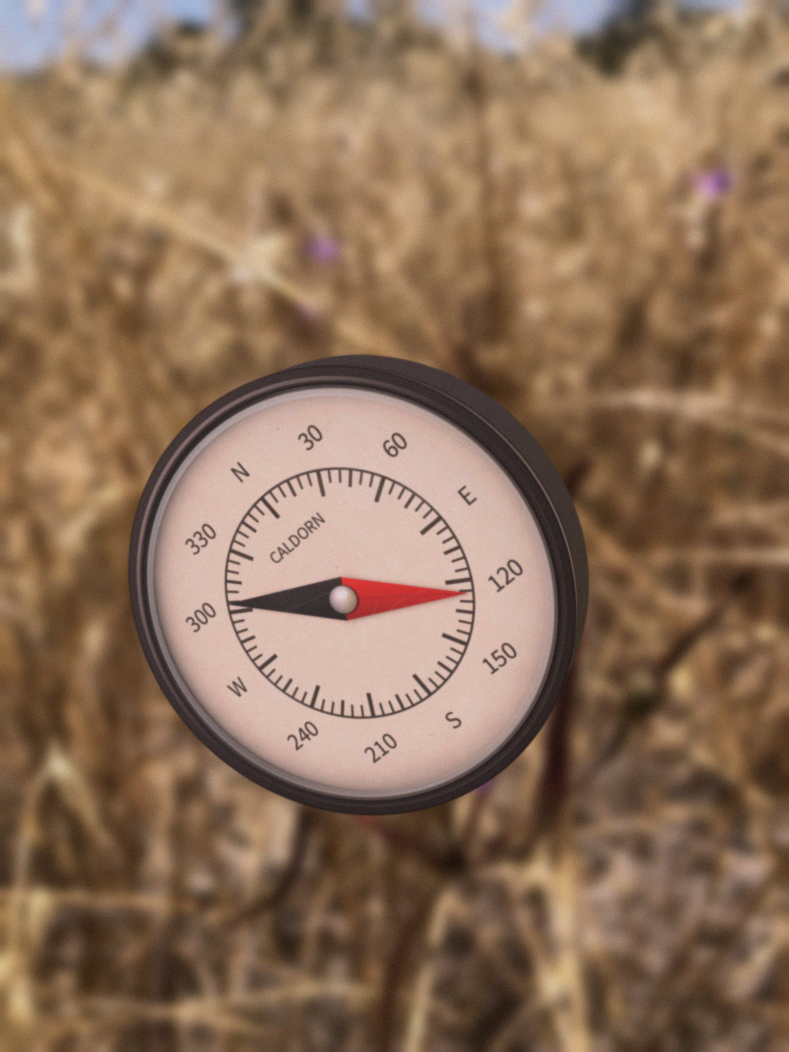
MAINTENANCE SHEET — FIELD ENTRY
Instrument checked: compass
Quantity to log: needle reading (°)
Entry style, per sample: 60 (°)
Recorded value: 125 (°)
